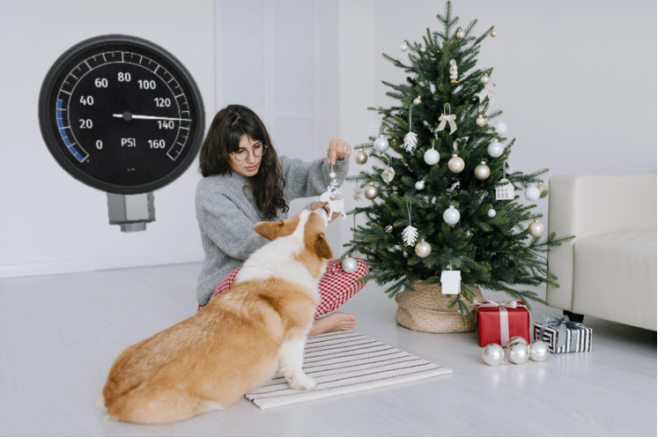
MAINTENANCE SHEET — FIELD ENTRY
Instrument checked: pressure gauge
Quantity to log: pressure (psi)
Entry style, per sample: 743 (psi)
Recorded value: 135 (psi)
